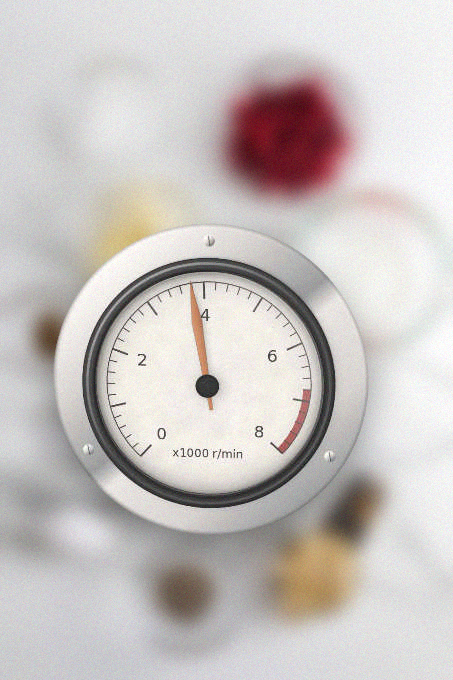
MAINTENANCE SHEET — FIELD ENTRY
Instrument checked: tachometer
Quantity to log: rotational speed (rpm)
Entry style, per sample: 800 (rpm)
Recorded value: 3800 (rpm)
